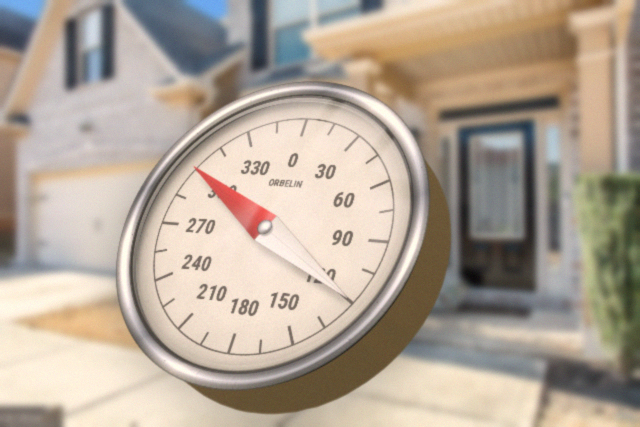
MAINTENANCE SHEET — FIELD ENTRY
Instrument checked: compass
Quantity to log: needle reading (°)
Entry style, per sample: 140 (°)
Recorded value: 300 (°)
